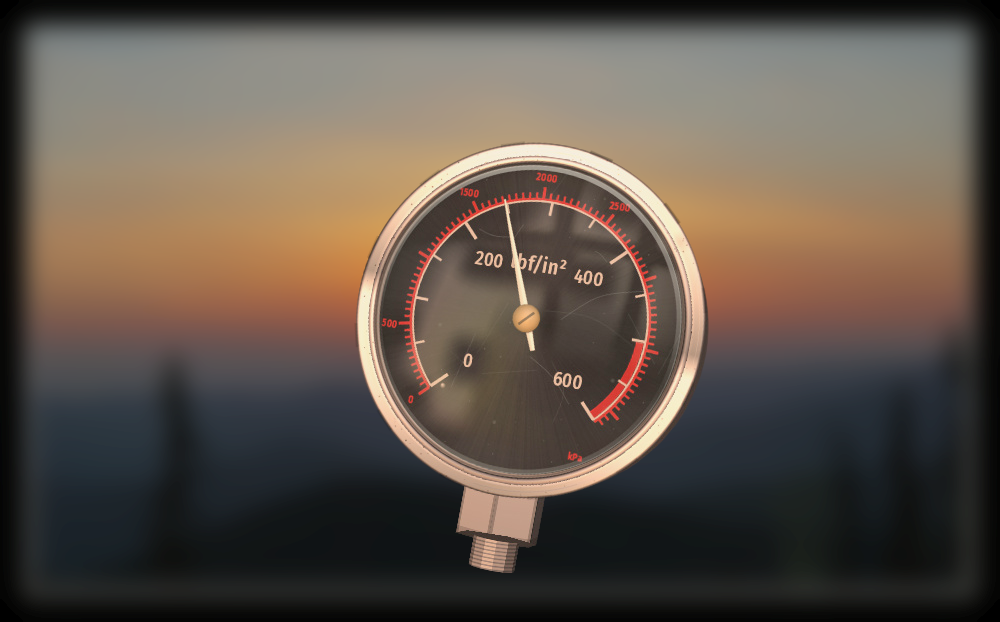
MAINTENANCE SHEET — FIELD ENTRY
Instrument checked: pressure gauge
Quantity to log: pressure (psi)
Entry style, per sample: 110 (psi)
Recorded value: 250 (psi)
